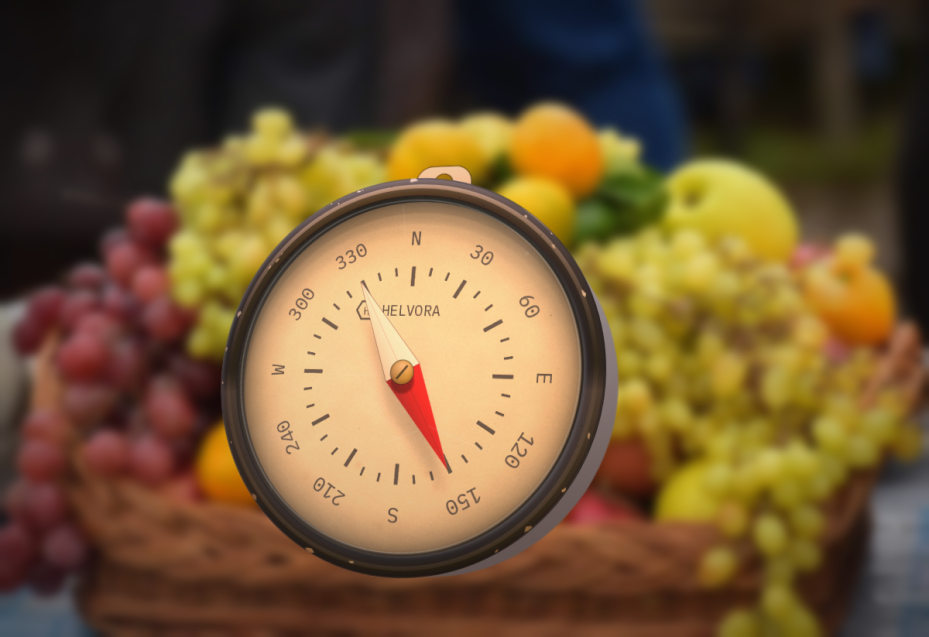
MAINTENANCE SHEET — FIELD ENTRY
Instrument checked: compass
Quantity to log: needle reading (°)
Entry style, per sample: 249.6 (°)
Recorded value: 150 (°)
